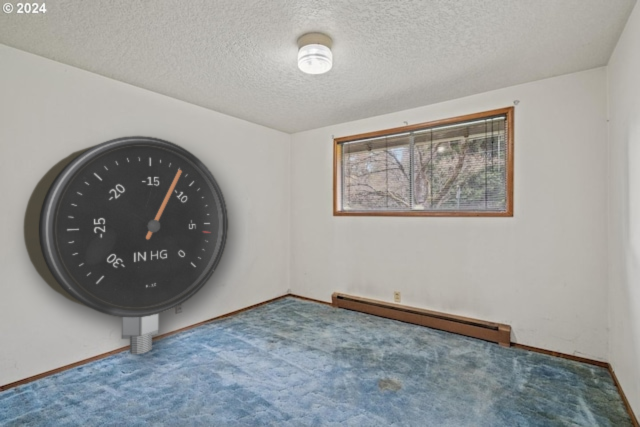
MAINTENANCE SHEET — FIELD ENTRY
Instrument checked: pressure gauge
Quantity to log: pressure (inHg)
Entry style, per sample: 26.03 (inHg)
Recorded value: -12 (inHg)
